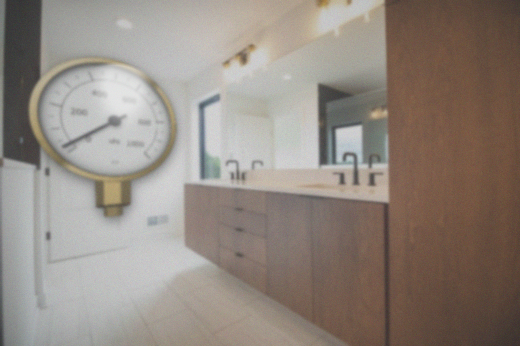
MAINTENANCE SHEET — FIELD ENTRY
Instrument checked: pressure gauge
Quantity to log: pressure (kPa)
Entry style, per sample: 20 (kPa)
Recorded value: 25 (kPa)
